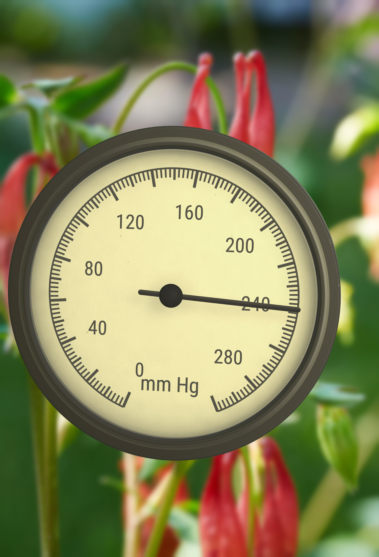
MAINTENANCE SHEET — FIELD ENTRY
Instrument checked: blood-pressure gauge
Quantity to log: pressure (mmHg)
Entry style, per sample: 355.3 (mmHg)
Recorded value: 240 (mmHg)
